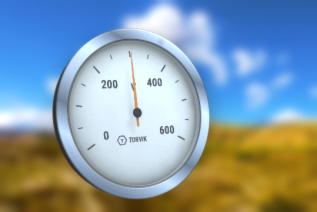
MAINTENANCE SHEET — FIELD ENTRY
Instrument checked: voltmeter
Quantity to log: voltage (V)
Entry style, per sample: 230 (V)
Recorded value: 300 (V)
